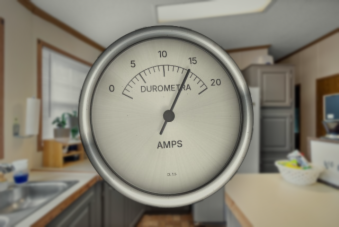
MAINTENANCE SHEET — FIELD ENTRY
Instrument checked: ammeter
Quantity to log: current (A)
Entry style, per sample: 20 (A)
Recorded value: 15 (A)
